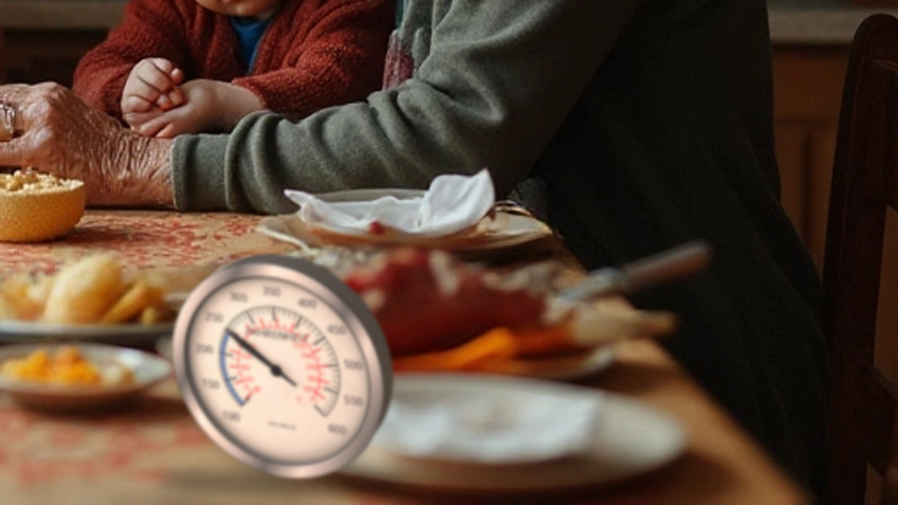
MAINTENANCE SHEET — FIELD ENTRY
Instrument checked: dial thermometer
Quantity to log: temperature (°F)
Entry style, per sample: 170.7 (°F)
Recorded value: 250 (°F)
